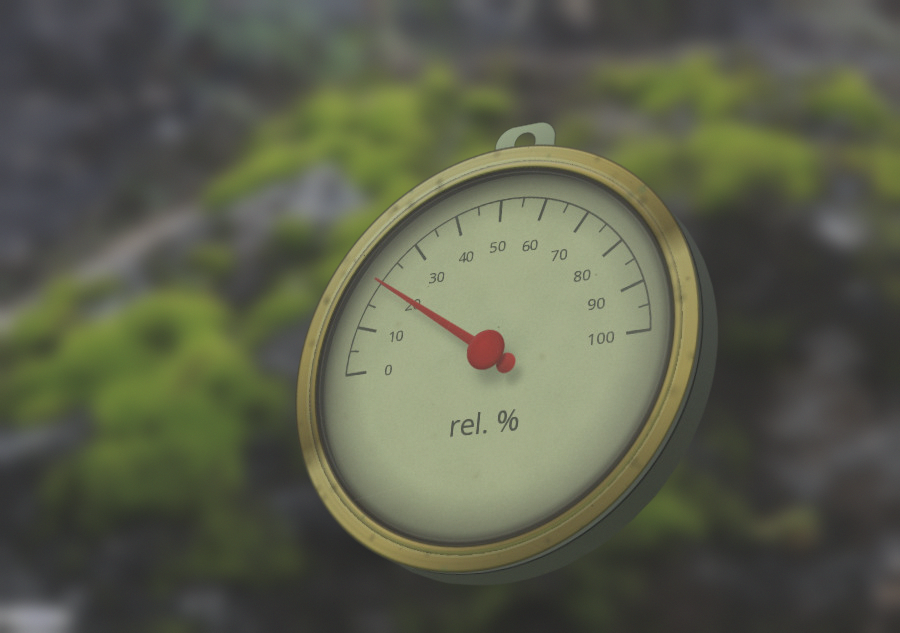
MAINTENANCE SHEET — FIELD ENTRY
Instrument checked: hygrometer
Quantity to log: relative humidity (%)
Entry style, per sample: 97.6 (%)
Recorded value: 20 (%)
